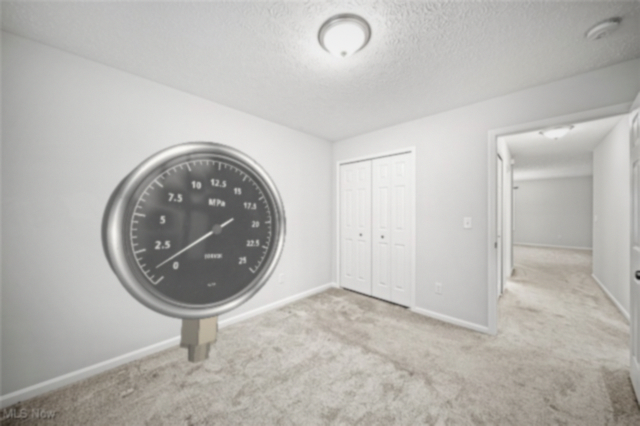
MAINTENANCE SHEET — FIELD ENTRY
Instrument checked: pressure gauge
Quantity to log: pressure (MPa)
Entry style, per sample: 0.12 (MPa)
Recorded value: 1 (MPa)
